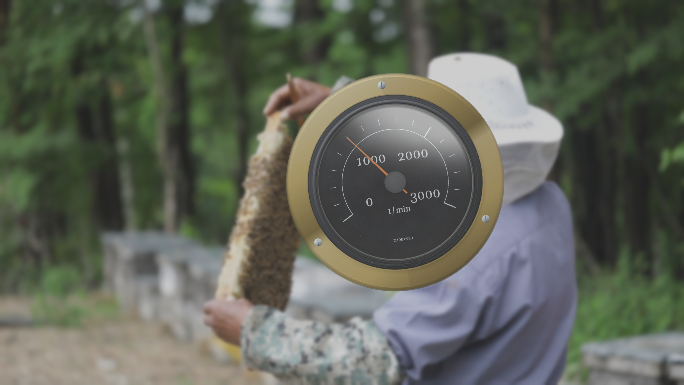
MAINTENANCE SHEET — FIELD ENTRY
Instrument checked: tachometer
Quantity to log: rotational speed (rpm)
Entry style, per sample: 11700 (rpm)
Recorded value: 1000 (rpm)
